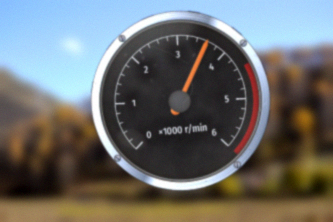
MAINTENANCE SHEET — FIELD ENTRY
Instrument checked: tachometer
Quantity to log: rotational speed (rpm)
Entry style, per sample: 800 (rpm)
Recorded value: 3600 (rpm)
